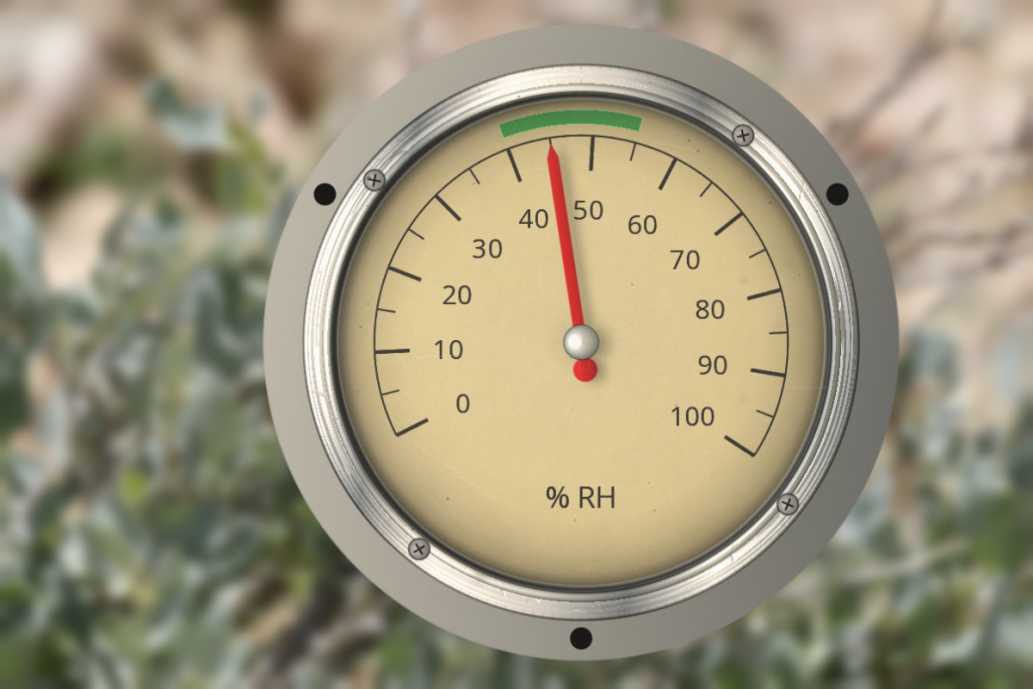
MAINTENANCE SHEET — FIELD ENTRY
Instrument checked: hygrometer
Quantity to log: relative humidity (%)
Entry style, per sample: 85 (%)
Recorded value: 45 (%)
